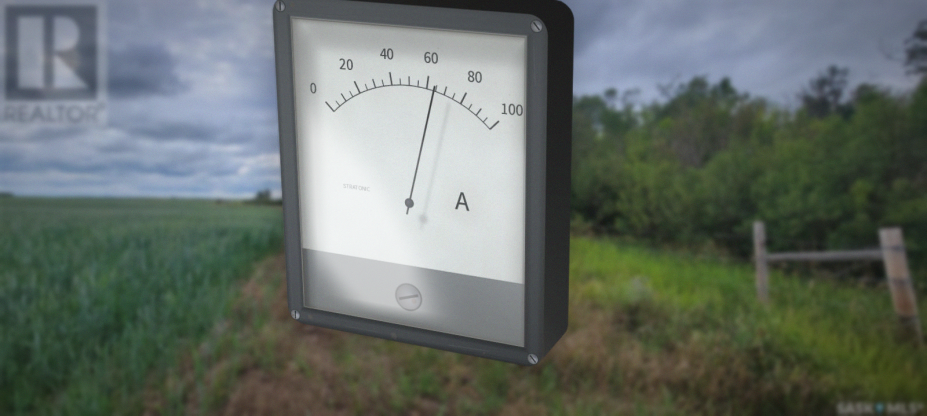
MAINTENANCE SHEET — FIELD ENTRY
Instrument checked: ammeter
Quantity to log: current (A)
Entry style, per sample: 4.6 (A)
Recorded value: 65 (A)
